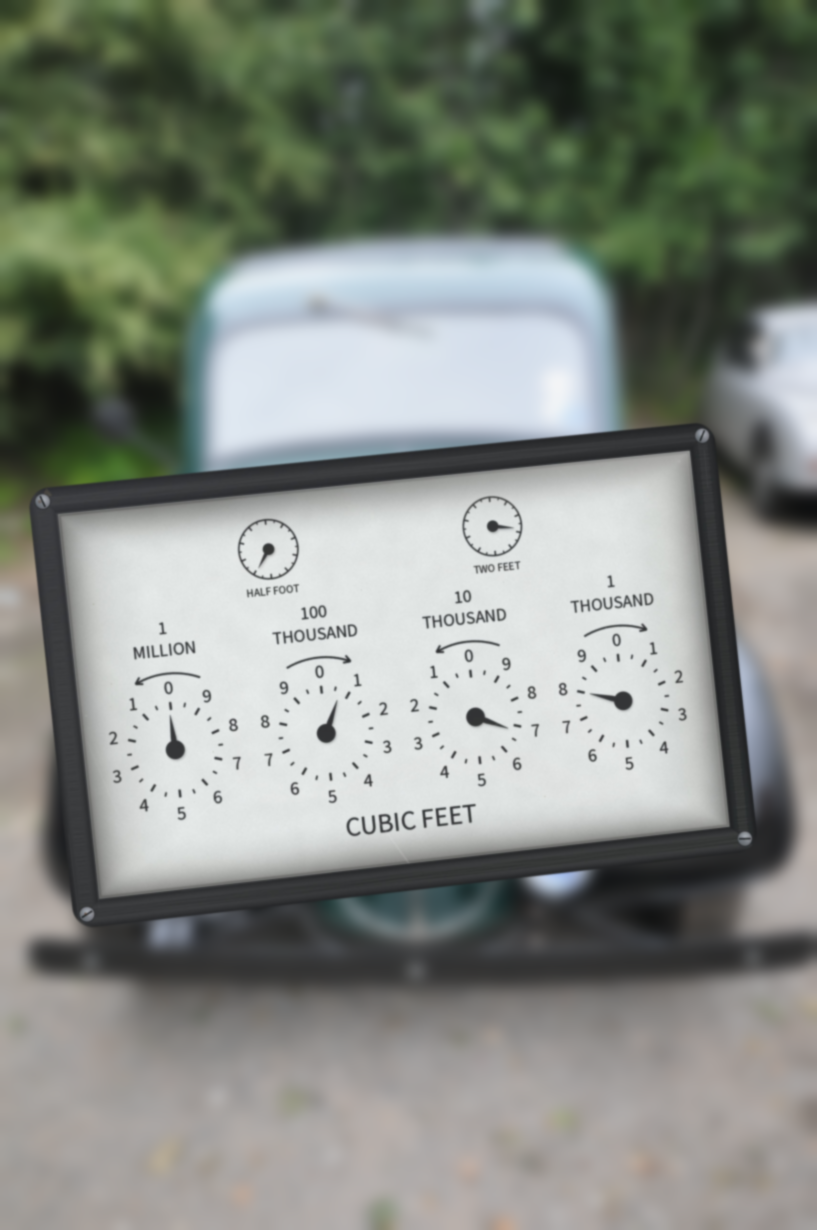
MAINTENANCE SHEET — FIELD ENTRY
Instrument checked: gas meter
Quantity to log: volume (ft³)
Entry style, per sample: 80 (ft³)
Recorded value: 6800 (ft³)
